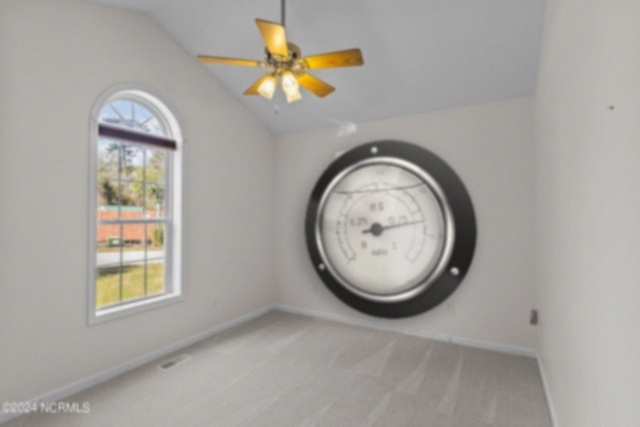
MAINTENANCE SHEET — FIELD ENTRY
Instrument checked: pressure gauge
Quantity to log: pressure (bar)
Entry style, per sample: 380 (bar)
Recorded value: 0.8 (bar)
